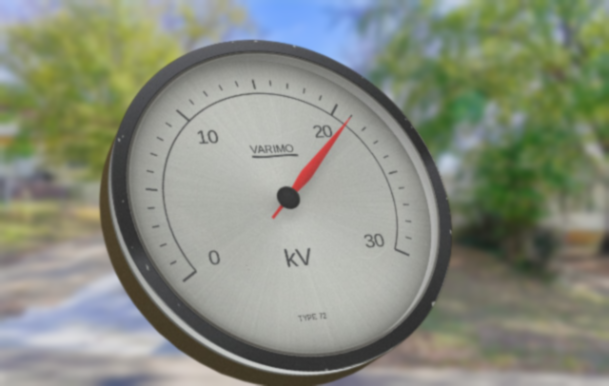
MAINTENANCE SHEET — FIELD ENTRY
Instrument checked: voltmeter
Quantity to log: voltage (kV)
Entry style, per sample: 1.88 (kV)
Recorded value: 21 (kV)
